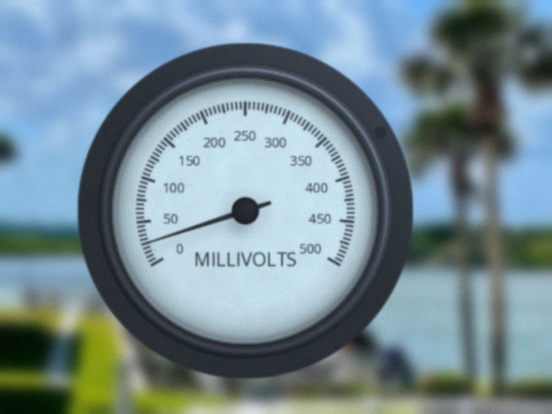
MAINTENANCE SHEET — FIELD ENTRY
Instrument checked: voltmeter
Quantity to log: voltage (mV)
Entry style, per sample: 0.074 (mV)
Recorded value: 25 (mV)
